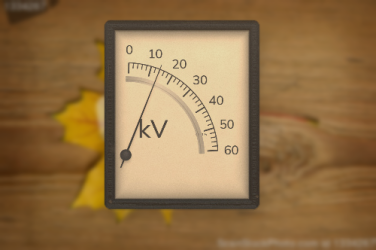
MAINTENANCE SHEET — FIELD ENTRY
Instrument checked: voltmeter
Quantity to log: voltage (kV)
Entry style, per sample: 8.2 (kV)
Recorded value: 14 (kV)
